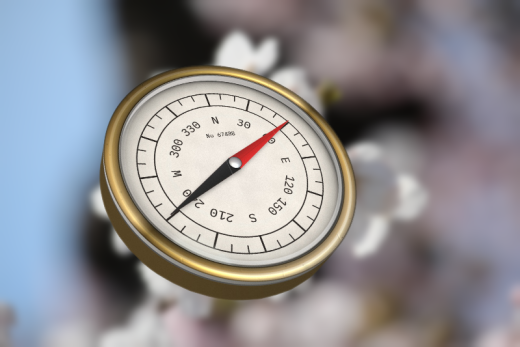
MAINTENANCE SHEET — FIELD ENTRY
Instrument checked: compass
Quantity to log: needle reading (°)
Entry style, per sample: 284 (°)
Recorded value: 60 (°)
